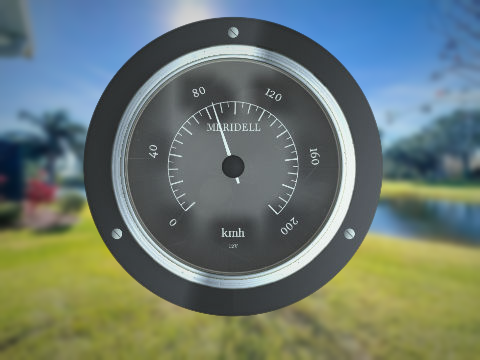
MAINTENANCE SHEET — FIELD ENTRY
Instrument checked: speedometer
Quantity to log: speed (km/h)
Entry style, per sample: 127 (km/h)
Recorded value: 85 (km/h)
